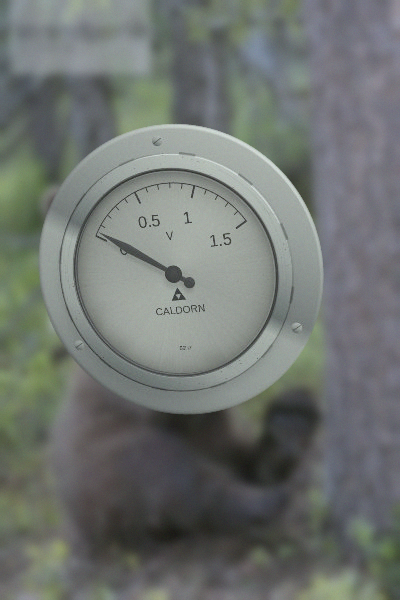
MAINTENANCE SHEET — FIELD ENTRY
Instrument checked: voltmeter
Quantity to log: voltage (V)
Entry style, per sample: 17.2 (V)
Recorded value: 0.05 (V)
